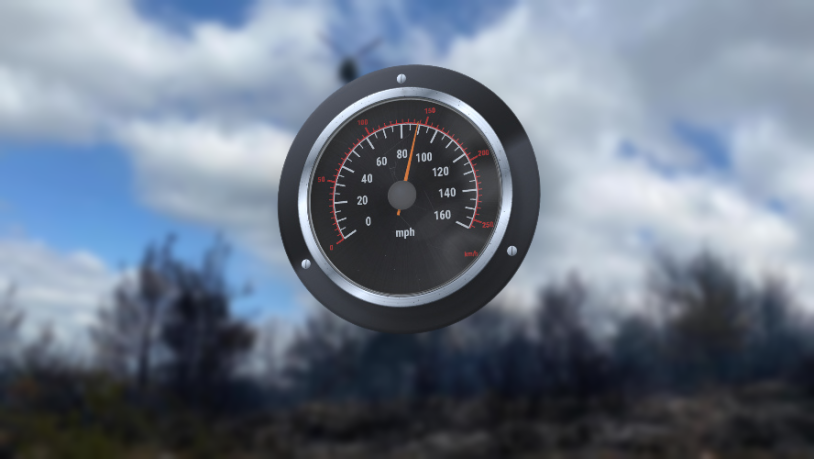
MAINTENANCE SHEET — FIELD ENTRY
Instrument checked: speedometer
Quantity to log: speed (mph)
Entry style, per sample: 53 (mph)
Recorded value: 90 (mph)
